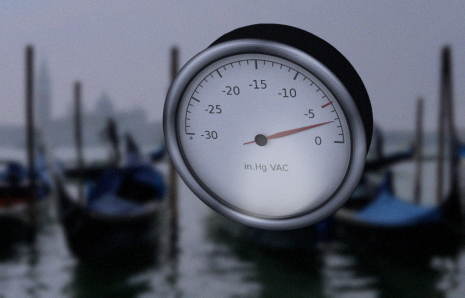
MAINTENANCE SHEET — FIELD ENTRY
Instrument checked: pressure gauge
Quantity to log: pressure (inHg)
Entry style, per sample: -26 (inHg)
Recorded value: -3 (inHg)
